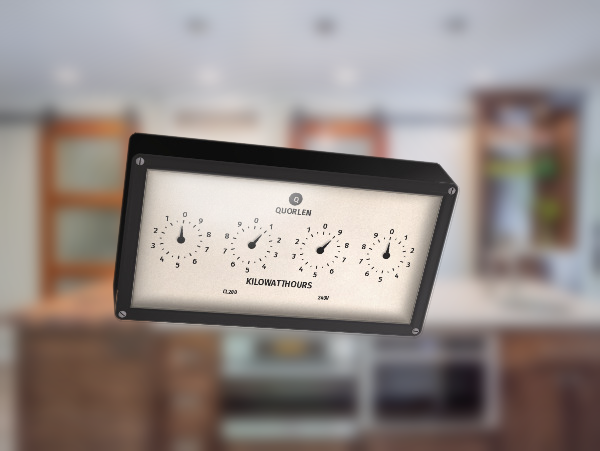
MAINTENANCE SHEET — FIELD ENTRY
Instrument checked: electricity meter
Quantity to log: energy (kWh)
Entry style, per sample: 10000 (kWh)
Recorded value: 90 (kWh)
